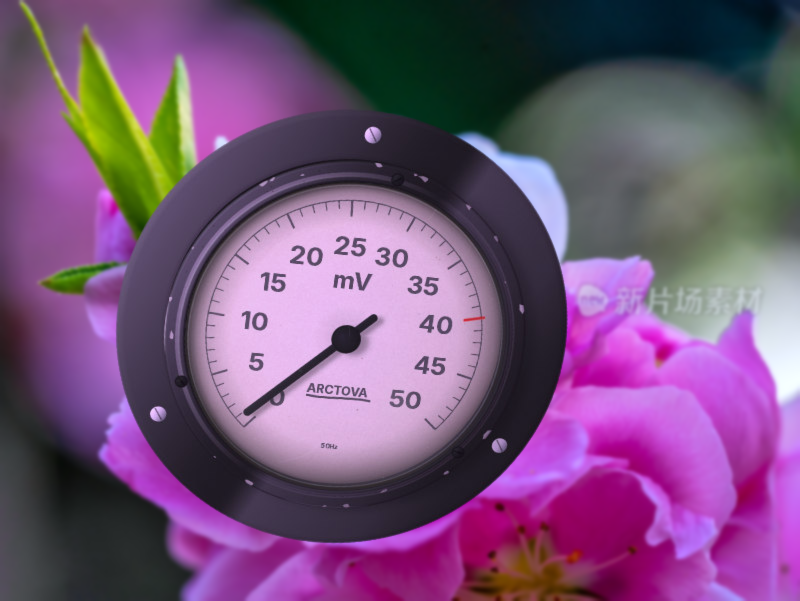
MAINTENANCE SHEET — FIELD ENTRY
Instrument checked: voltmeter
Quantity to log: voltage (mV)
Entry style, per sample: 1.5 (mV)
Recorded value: 1 (mV)
